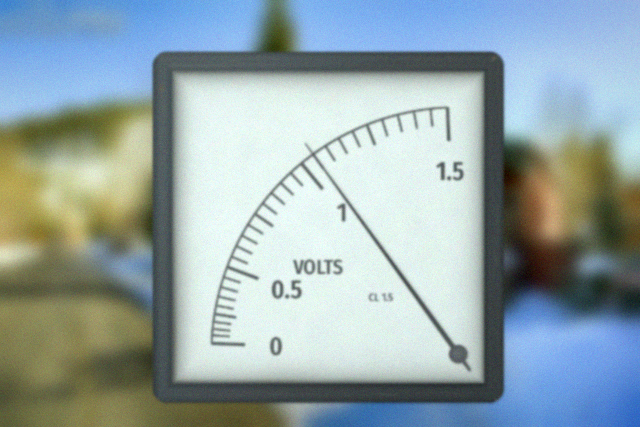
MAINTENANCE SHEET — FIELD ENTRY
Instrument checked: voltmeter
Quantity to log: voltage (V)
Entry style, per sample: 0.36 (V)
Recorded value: 1.05 (V)
